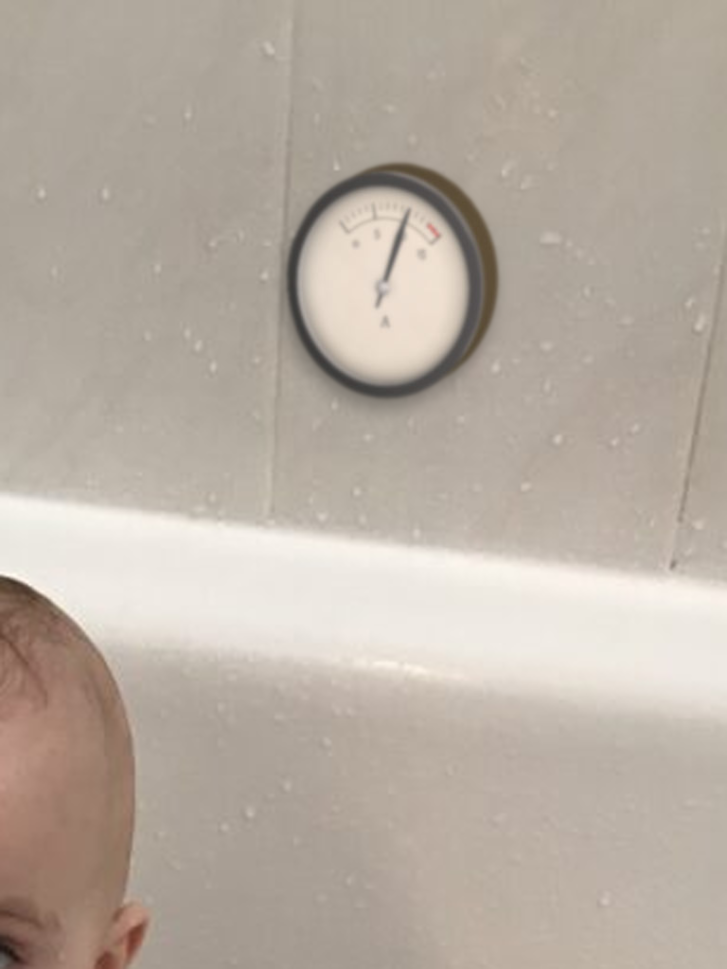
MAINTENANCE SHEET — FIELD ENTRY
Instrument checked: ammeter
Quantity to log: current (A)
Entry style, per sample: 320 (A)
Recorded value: 10 (A)
